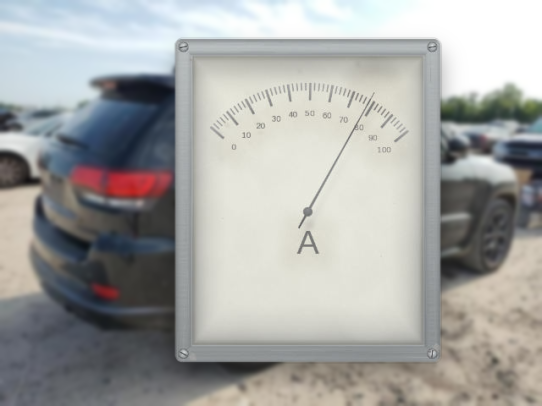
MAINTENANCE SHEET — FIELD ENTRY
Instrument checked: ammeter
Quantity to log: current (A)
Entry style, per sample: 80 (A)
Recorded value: 78 (A)
